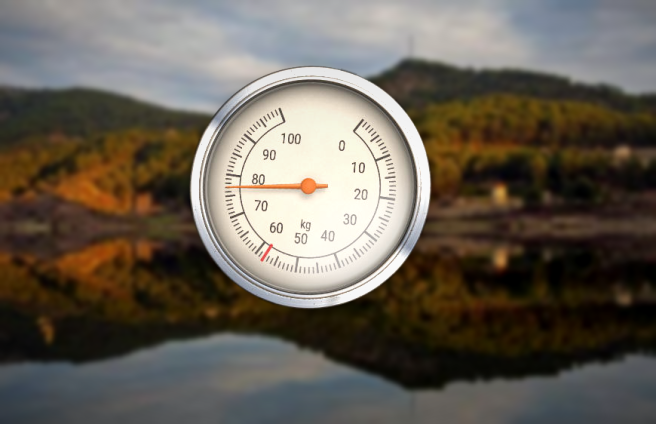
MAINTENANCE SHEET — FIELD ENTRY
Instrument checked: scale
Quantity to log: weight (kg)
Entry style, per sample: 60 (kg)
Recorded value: 77 (kg)
